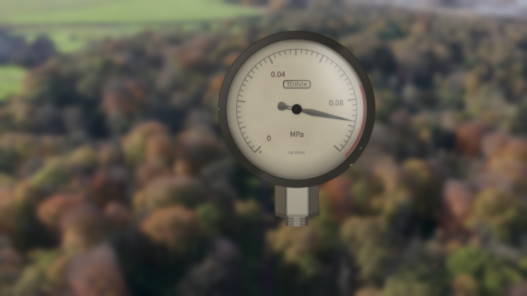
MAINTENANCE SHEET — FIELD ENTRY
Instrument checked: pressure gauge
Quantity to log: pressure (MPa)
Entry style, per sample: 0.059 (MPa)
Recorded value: 0.088 (MPa)
